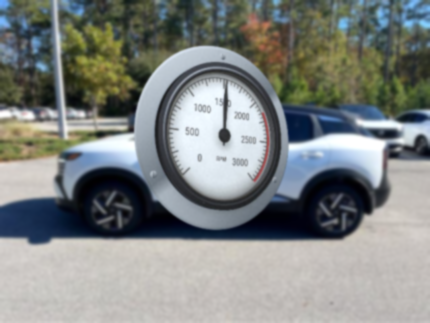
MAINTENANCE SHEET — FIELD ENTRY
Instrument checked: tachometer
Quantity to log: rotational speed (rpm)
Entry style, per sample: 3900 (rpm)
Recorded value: 1500 (rpm)
